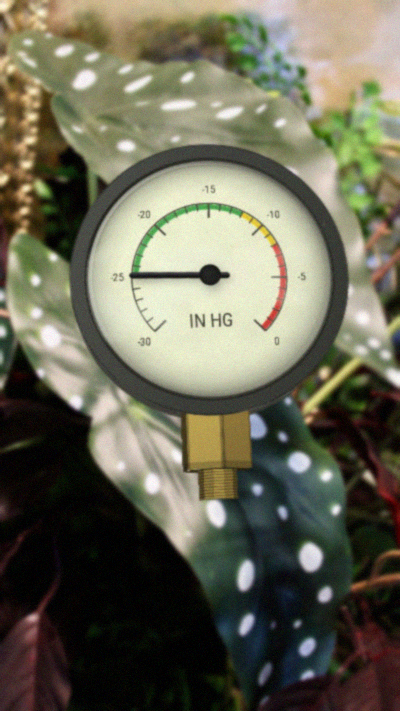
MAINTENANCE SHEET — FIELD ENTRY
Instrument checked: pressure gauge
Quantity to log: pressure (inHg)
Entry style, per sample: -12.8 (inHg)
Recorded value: -25 (inHg)
